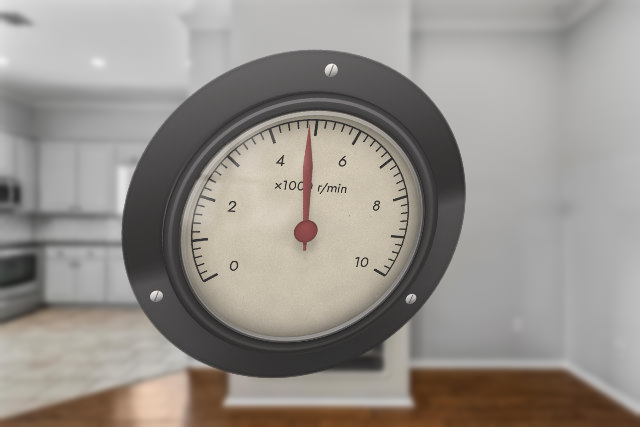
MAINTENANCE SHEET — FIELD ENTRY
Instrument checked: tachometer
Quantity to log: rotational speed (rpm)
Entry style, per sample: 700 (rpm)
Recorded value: 4800 (rpm)
